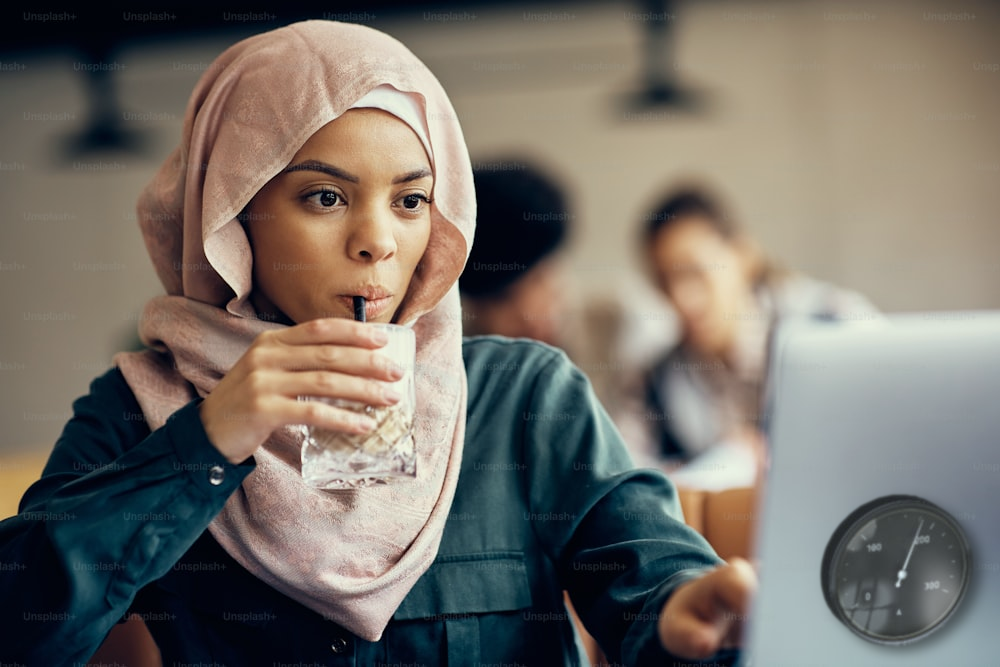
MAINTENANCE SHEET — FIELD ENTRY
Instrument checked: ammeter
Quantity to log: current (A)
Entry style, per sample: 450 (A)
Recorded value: 180 (A)
